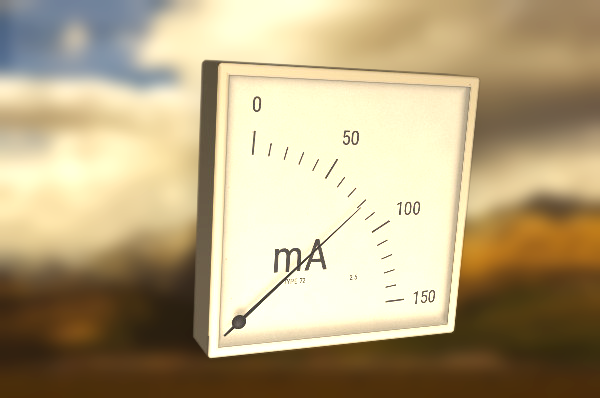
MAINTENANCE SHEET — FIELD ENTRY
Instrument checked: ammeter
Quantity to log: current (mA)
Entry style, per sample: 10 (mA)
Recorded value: 80 (mA)
